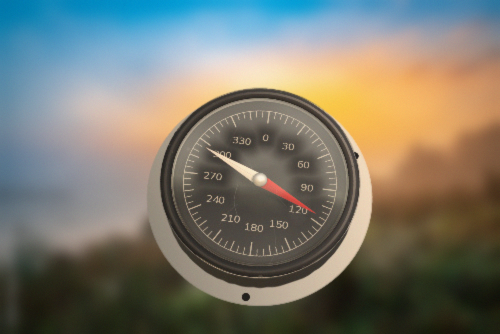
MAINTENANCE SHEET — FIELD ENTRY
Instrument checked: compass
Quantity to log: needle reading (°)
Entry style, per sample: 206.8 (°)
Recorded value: 115 (°)
